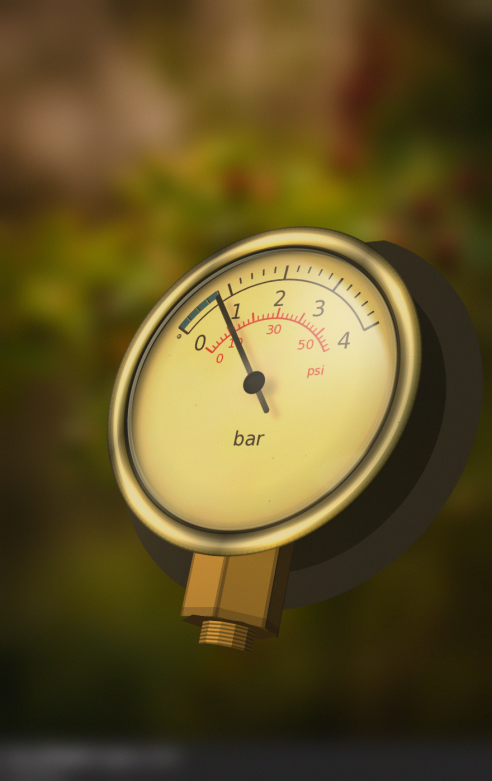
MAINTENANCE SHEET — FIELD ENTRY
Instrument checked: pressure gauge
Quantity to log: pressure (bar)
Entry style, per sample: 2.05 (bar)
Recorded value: 0.8 (bar)
